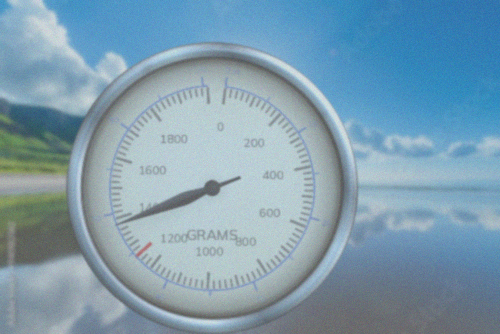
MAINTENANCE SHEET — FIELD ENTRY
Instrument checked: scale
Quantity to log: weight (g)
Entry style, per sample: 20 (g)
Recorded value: 1380 (g)
